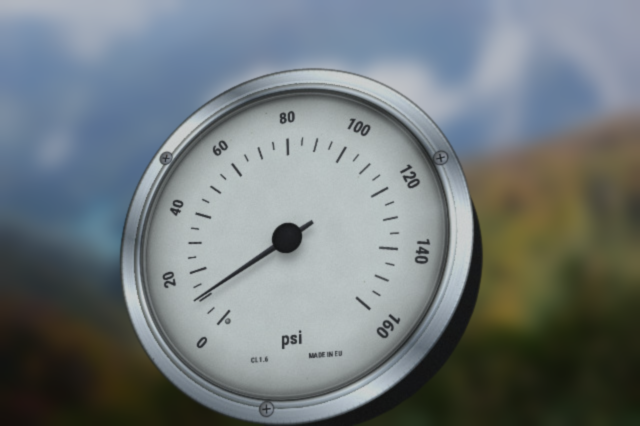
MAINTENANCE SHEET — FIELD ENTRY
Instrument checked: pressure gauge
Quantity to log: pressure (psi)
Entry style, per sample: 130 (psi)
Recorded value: 10 (psi)
